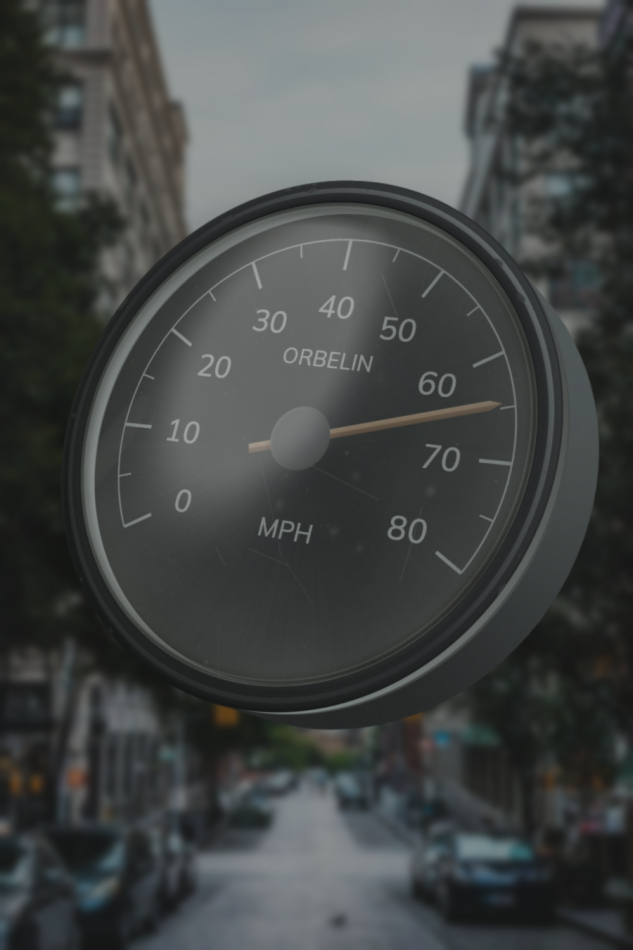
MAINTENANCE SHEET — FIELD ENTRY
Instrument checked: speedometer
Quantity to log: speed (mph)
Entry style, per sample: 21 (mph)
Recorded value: 65 (mph)
